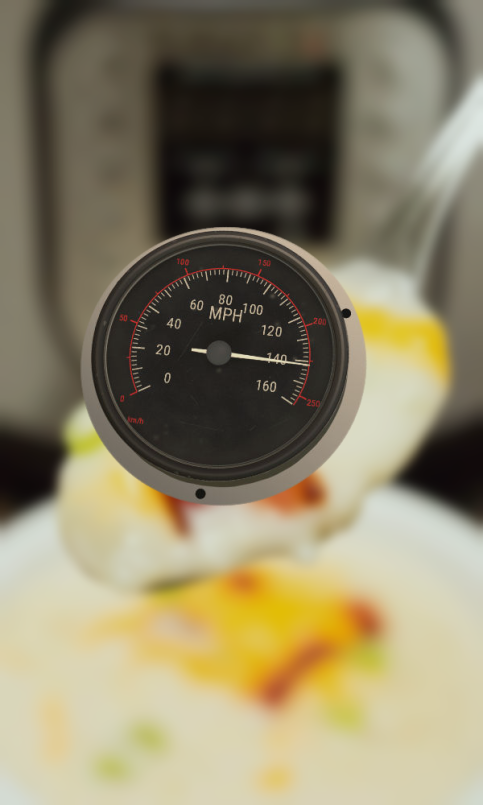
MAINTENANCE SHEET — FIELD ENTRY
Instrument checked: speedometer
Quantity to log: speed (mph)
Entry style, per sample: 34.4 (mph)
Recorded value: 142 (mph)
